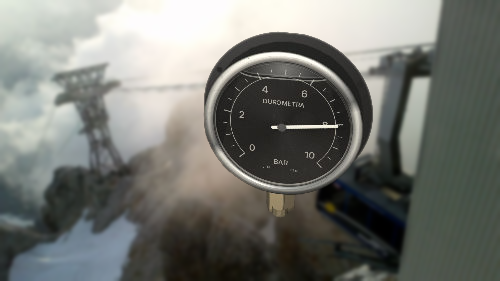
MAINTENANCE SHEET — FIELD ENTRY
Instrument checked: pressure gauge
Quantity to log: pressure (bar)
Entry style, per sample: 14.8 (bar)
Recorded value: 8 (bar)
